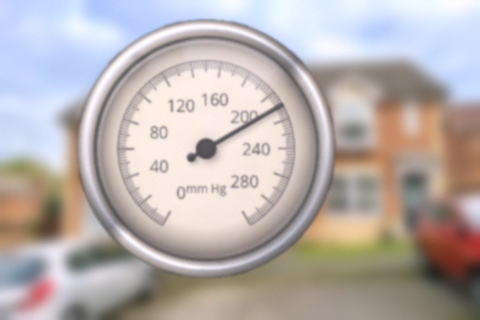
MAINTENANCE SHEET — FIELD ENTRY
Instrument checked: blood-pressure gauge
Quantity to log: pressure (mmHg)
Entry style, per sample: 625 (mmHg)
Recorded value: 210 (mmHg)
